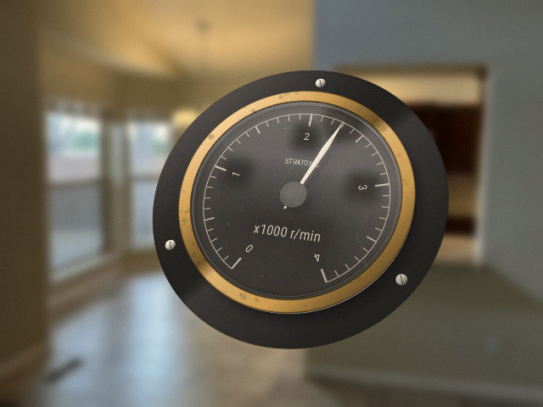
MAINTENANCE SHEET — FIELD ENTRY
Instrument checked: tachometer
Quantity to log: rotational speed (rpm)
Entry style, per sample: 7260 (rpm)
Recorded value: 2300 (rpm)
